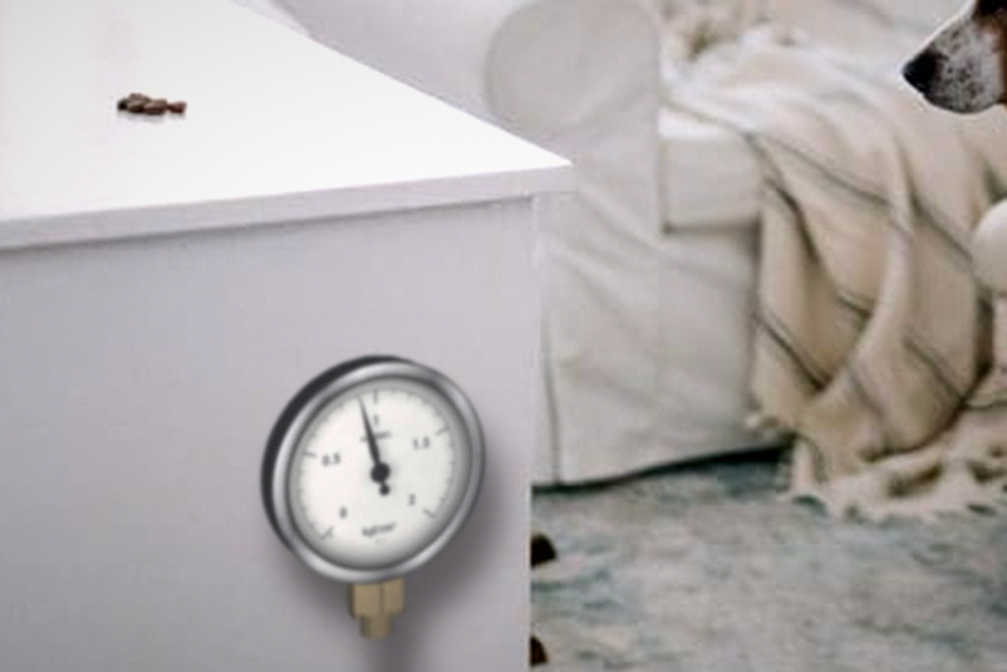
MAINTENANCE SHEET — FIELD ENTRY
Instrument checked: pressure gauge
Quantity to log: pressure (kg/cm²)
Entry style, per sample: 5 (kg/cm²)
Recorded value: 0.9 (kg/cm²)
